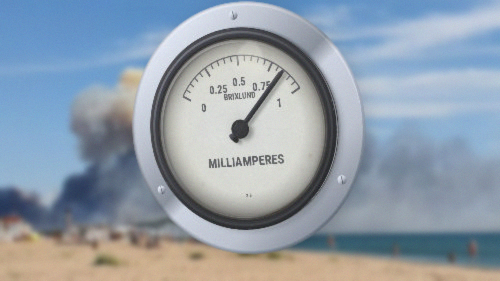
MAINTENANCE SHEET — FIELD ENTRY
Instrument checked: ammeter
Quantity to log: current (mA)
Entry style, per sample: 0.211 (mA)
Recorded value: 0.85 (mA)
